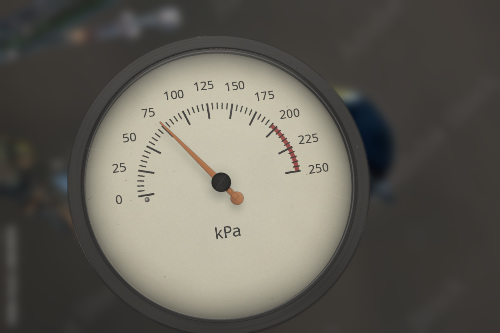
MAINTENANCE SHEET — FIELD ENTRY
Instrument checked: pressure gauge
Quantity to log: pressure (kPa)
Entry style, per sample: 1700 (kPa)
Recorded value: 75 (kPa)
